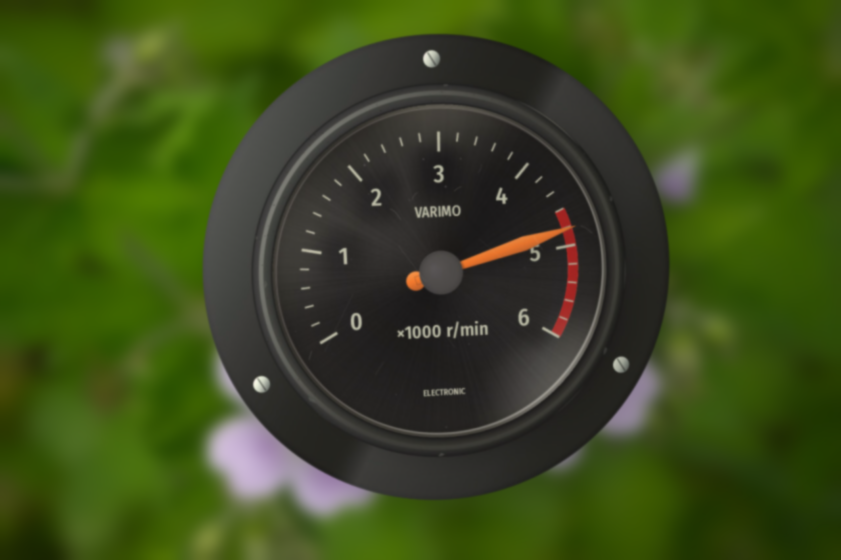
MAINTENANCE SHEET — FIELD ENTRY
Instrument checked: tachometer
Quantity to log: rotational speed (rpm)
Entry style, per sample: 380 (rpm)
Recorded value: 4800 (rpm)
